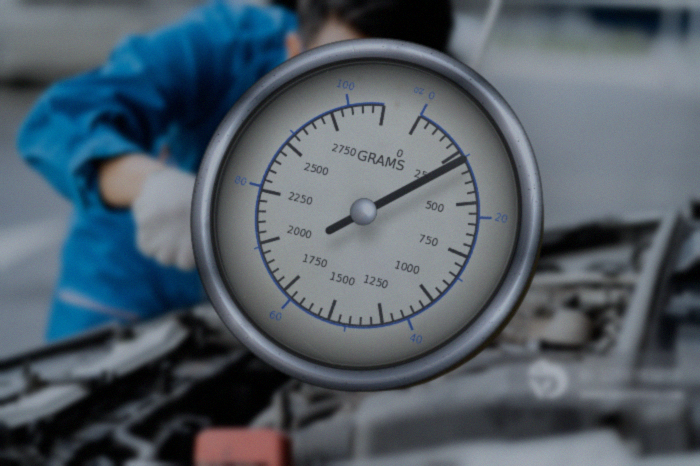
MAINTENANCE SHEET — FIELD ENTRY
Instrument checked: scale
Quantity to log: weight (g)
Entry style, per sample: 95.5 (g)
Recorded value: 300 (g)
